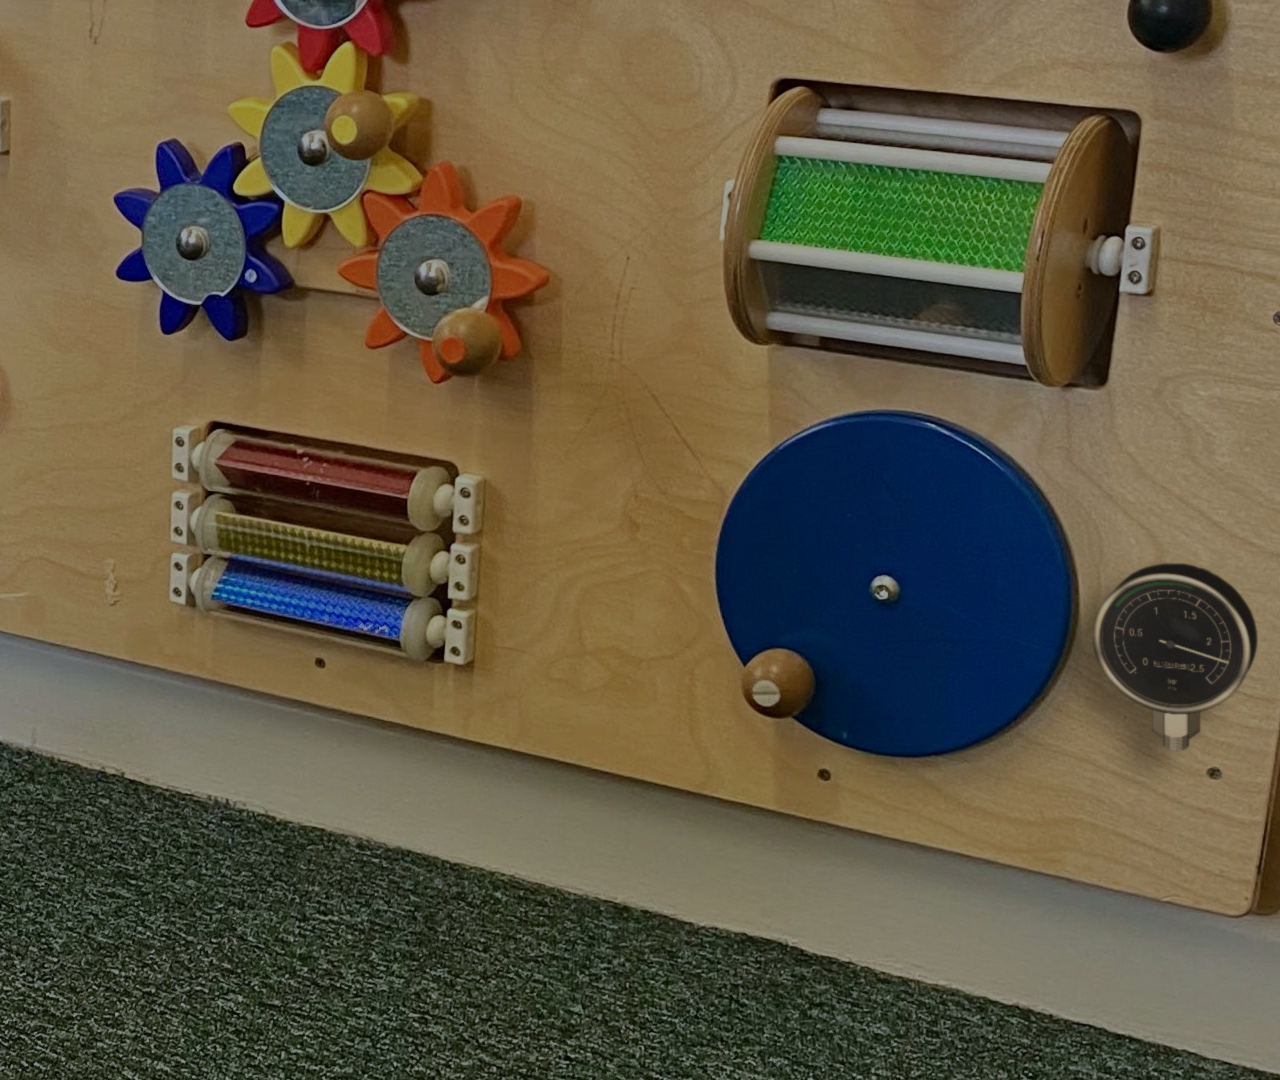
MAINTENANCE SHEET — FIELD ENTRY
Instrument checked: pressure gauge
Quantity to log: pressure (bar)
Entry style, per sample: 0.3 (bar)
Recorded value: 2.2 (bar)
